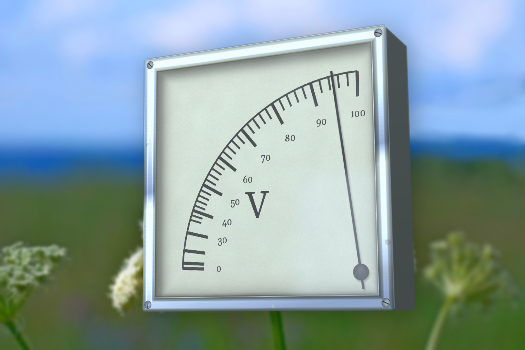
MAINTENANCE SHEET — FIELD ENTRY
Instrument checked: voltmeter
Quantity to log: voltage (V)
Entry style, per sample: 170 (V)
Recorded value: 95 (V)
